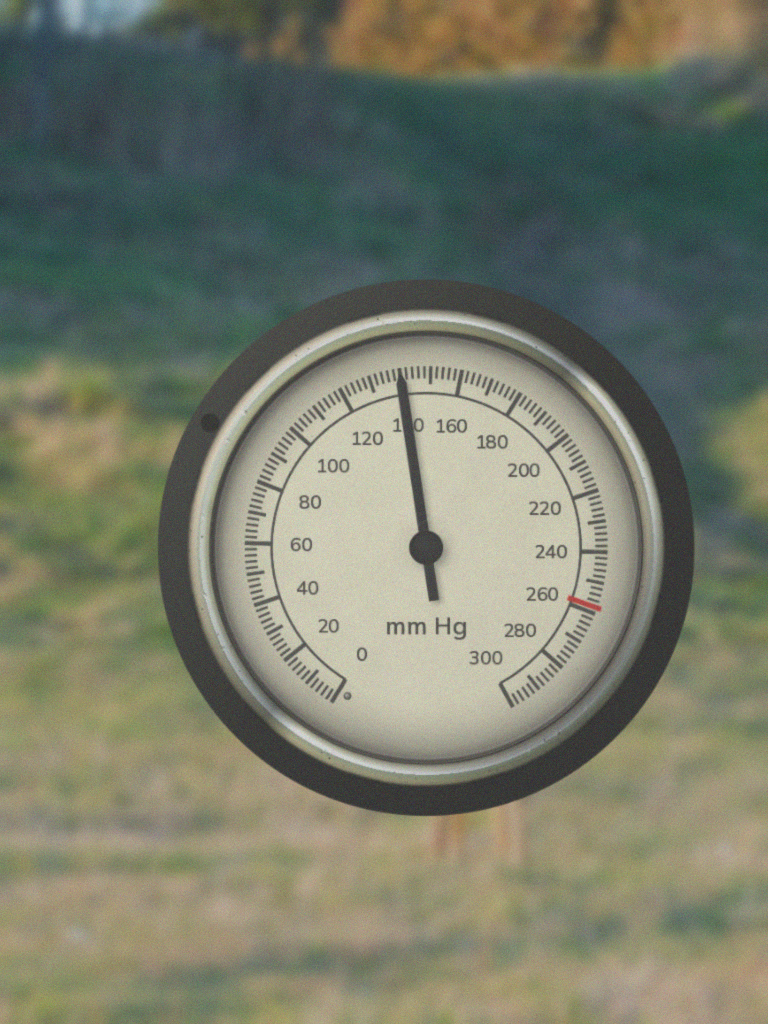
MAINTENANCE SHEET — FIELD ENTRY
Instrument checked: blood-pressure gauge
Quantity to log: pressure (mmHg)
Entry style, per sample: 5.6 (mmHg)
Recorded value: 140 (mmHg)
